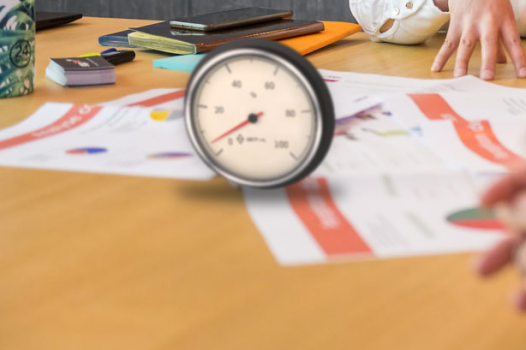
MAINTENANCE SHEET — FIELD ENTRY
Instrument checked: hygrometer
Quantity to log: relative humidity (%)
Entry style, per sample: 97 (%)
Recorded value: 5 (%)
